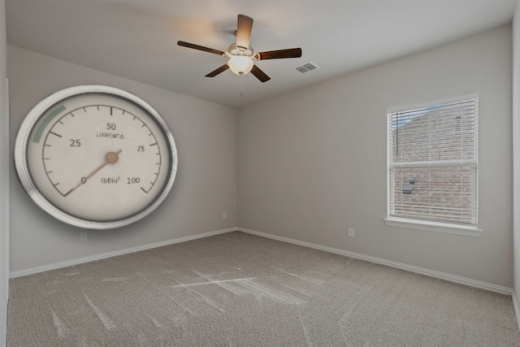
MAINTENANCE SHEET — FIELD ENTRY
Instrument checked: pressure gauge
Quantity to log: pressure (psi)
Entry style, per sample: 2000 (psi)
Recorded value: 0 (psi)
